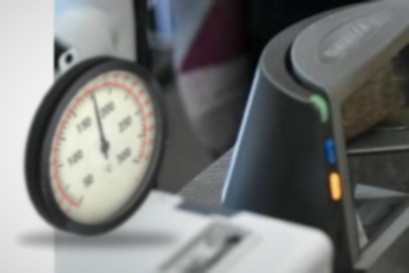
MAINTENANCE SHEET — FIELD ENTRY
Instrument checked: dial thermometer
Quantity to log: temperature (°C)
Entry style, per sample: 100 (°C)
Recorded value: 175 (°C)
